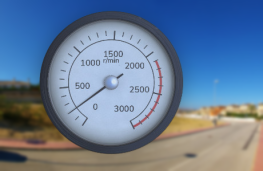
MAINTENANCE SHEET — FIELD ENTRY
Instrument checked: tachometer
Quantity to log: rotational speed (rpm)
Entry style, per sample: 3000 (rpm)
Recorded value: 200 (rpm)
